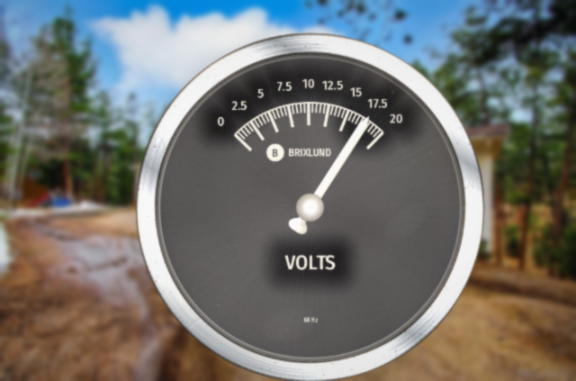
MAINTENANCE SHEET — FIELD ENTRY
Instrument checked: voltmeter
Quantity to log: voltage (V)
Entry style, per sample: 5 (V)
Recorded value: 17.5 (V)
